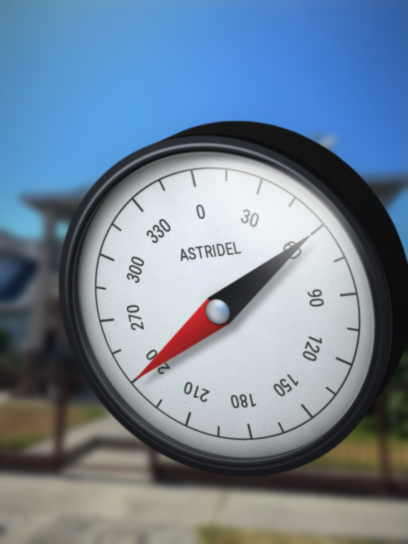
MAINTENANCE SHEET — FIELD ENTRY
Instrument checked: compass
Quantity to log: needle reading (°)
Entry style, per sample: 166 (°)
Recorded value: 240 (°)
